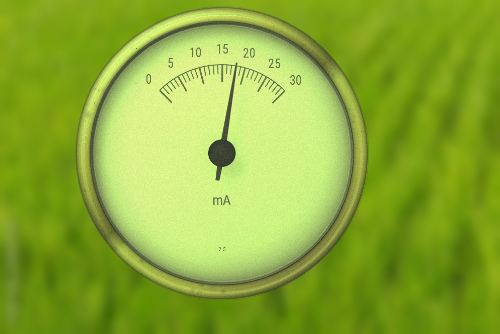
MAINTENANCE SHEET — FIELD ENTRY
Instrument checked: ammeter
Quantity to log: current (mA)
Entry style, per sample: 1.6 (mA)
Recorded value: 18 (mA)
